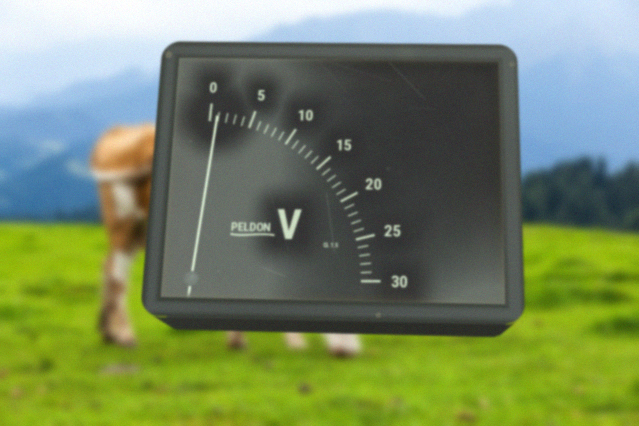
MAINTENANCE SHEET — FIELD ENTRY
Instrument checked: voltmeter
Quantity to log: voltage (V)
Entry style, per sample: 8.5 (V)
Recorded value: 1 (V)
